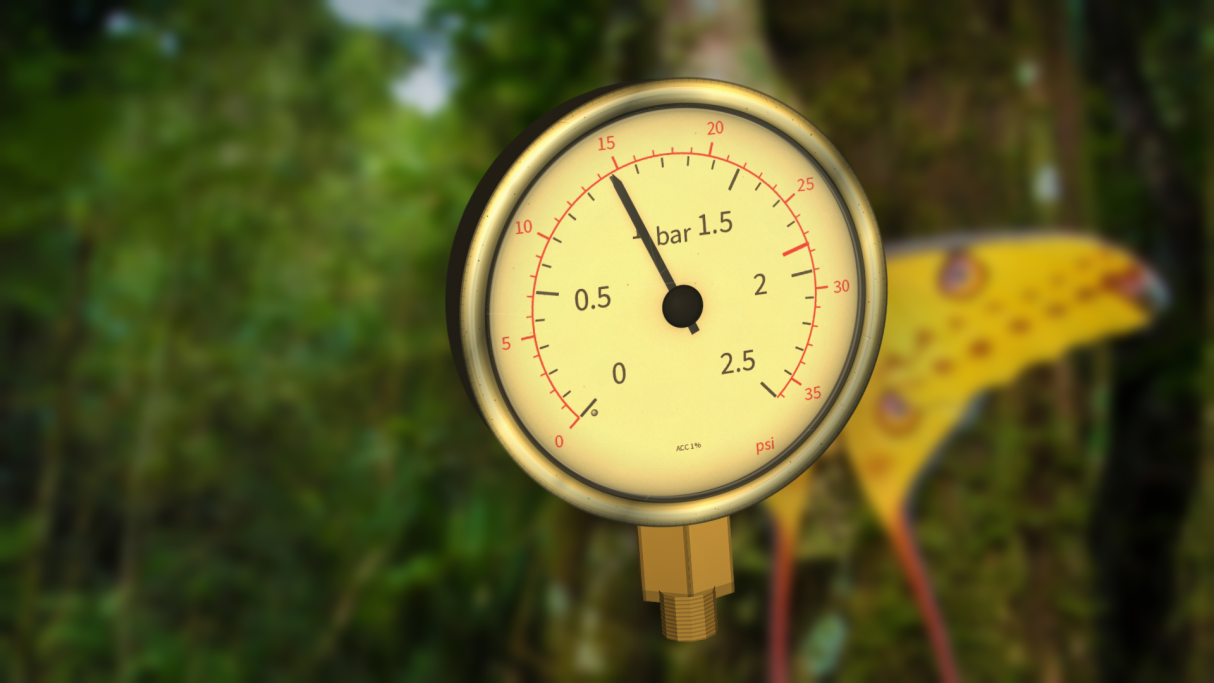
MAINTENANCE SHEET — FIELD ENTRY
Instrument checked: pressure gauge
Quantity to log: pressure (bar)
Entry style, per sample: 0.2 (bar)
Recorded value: 1 (bar)
